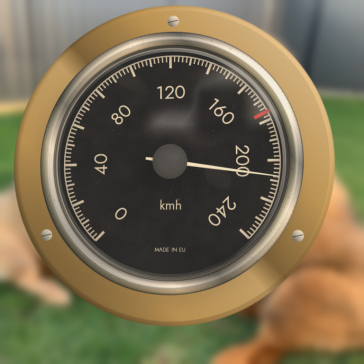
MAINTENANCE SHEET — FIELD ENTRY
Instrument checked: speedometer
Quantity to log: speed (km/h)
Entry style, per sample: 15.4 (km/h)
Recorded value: 208 (km/h)
